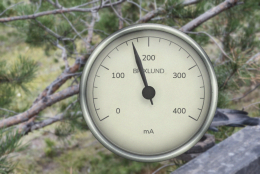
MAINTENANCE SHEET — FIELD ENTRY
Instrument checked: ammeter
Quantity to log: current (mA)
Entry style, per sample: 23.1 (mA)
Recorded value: 170 (mA)
